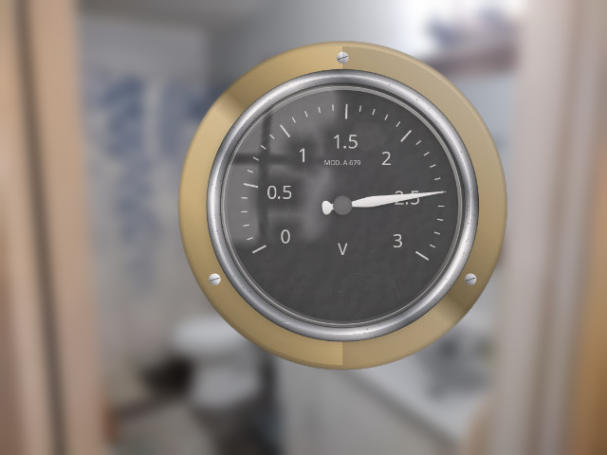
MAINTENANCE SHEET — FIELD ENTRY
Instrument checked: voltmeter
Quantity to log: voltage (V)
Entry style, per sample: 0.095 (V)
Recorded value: 2.5 (V)
